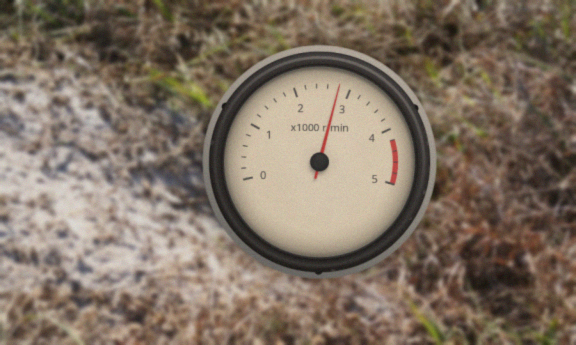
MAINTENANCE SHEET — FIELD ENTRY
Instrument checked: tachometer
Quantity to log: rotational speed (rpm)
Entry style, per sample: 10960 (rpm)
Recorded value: 2800 (rpm)
